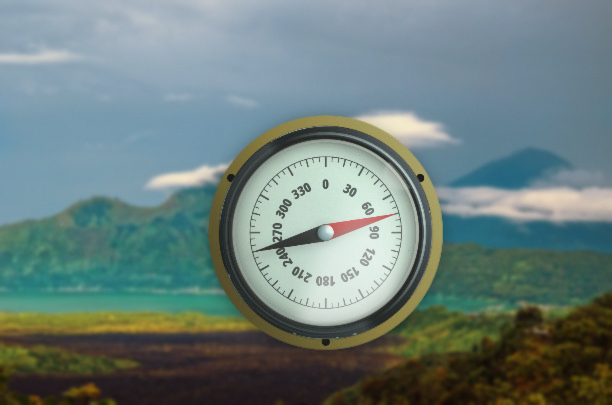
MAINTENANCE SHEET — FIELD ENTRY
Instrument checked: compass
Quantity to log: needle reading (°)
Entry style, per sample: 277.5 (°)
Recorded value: 75 (°)
